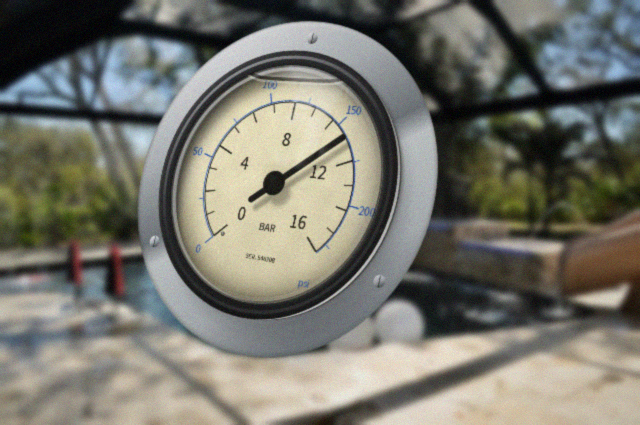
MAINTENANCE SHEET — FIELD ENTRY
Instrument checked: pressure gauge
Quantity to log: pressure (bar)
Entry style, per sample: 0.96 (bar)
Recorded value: 11 (bar)
